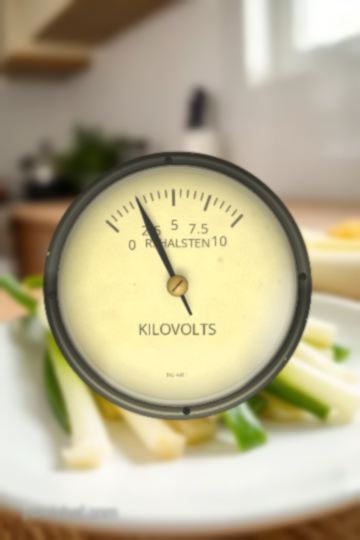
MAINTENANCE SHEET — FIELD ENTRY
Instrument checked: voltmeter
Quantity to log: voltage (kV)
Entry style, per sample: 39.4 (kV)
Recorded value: 2.5 (kV)
